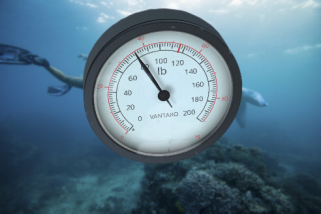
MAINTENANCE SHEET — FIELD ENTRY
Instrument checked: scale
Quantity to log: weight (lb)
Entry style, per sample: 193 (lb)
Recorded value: 80 (lb)
